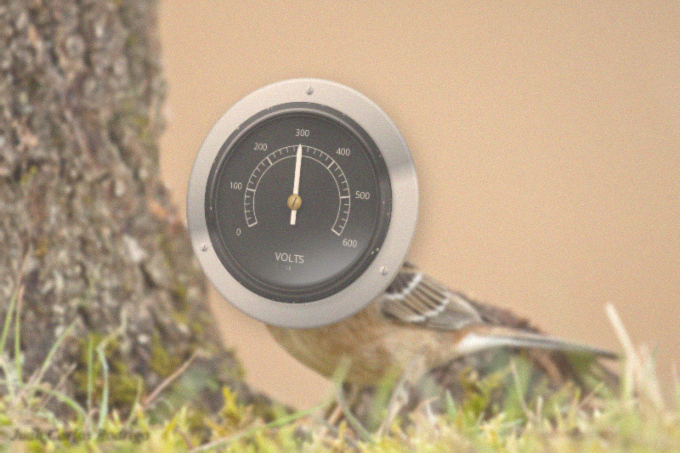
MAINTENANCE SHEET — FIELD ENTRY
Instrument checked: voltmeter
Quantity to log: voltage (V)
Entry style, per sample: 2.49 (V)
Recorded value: 300 (V)
